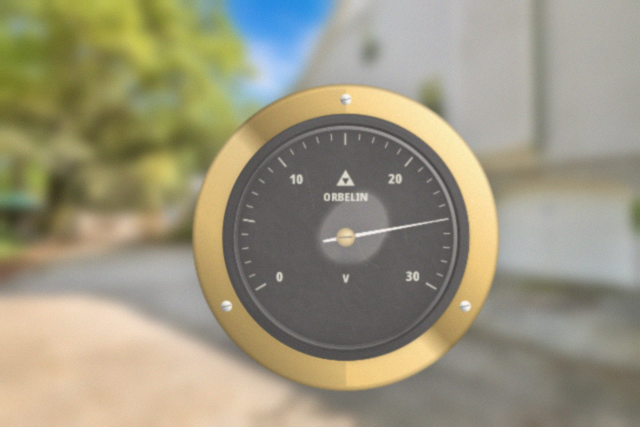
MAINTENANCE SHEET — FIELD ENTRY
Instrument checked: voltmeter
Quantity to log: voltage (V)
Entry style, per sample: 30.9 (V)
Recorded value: 25 (V)
